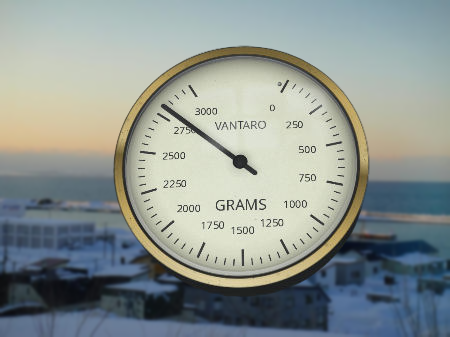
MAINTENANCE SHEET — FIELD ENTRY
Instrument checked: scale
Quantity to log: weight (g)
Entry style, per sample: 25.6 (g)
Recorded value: 2800 (g)
